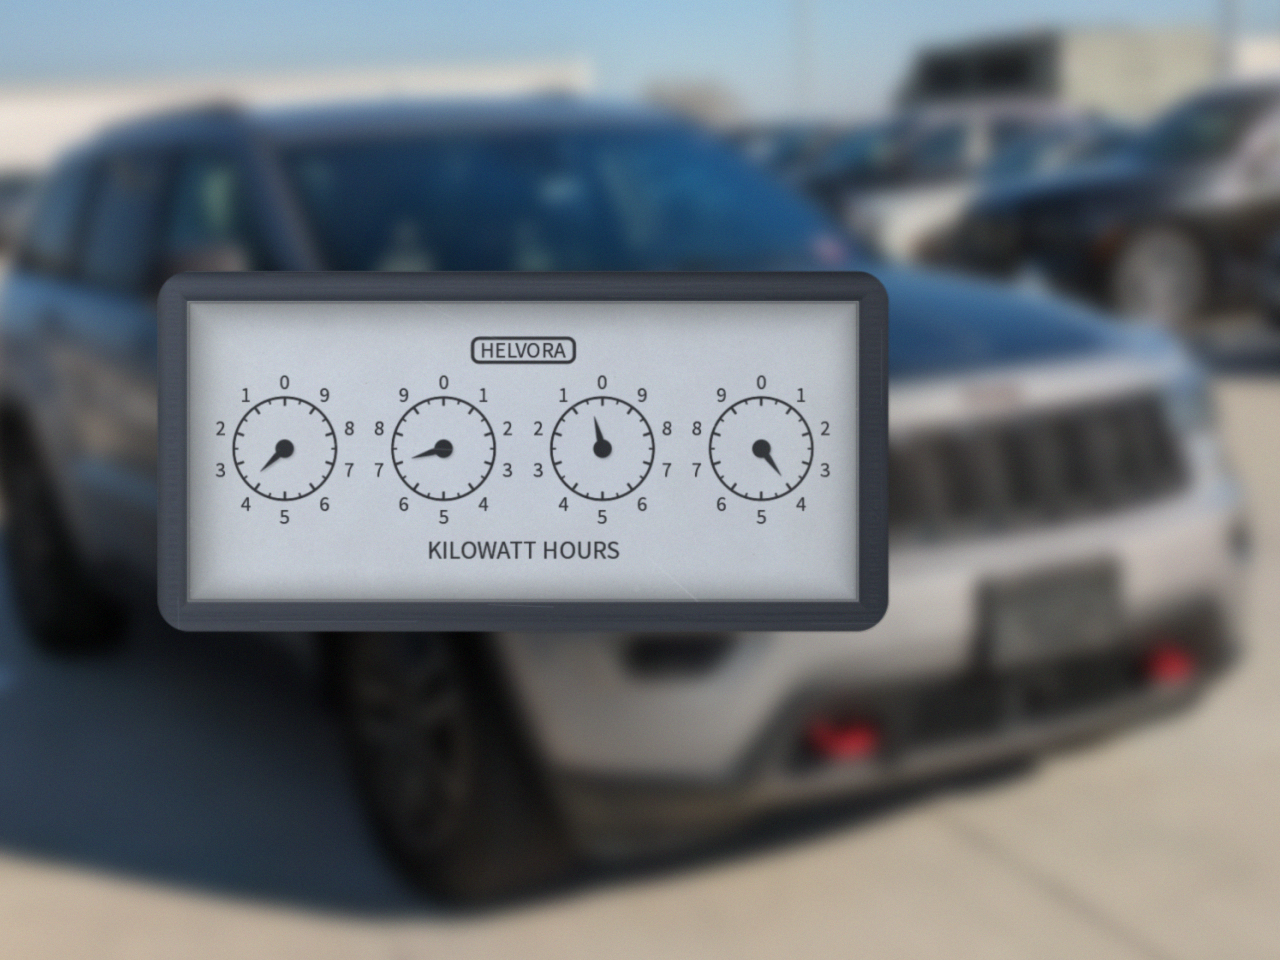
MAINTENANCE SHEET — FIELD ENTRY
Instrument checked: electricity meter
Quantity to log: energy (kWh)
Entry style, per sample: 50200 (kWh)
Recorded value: 3704 (kWh)
